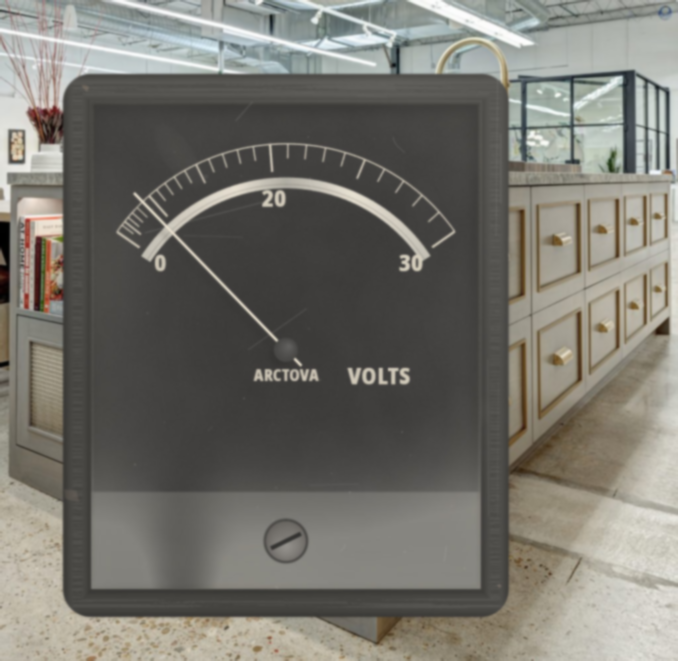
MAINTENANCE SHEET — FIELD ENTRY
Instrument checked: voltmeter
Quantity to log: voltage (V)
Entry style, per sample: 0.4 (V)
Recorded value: 9 (V)
